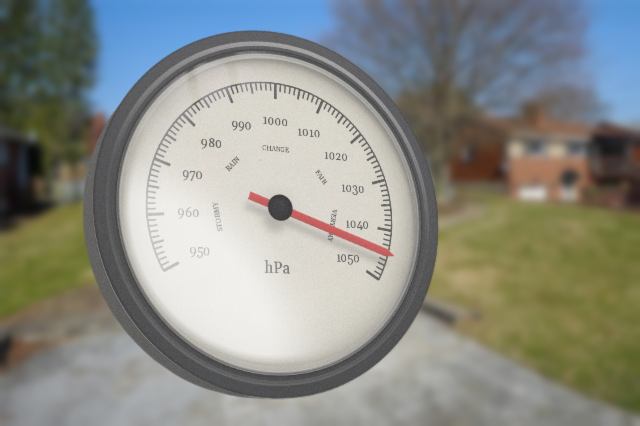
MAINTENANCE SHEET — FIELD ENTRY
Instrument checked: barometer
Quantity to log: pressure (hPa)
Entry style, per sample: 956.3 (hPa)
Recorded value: 1045 (hPa)
